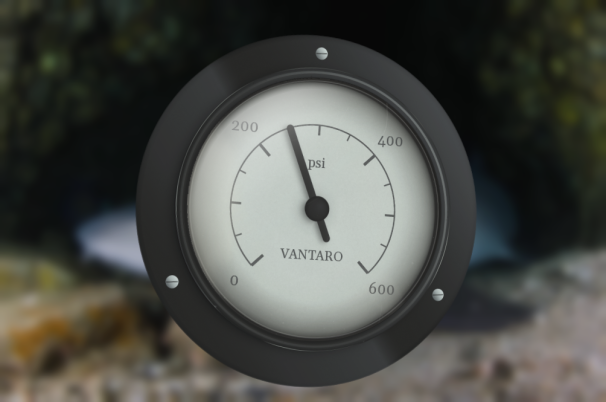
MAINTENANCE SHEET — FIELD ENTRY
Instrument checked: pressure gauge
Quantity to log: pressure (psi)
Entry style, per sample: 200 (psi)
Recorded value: 250 (psi)
